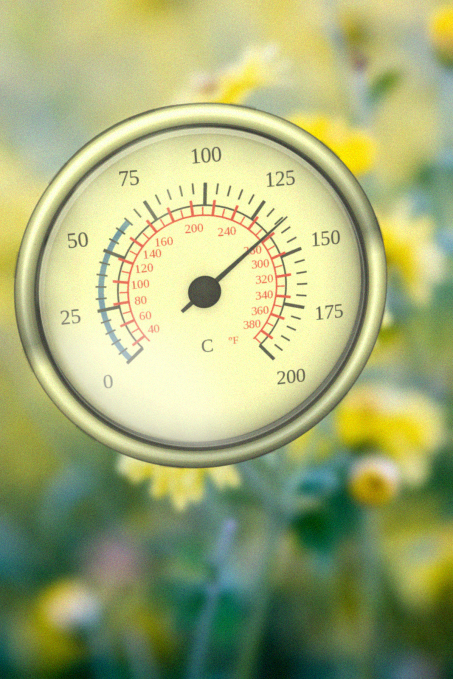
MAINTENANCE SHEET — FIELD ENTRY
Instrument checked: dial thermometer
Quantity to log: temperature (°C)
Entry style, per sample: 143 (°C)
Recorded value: 135 (°C)
